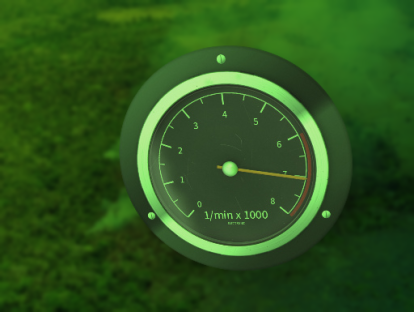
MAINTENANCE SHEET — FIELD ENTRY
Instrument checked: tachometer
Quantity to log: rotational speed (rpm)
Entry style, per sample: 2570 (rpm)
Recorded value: 7000 (rpm)
